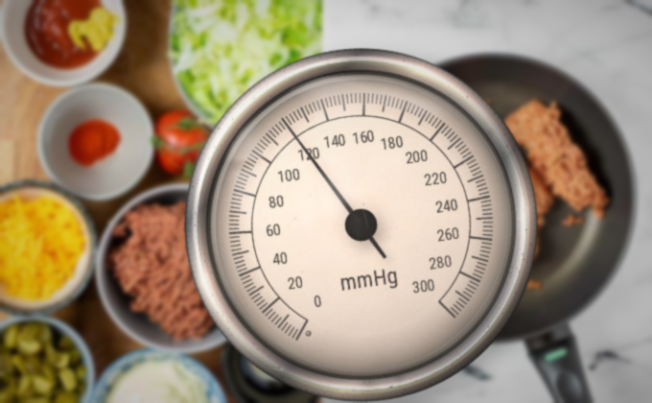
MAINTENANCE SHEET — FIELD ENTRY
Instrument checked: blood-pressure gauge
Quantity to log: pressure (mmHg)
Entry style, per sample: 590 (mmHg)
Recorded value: 120 (mmHg)
